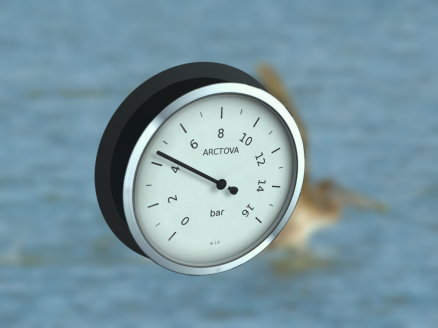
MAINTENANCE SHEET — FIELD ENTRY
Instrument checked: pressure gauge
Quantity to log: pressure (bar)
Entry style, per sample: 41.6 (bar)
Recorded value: 4.5 (bar)
